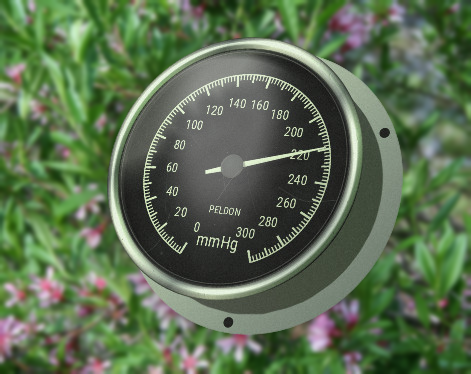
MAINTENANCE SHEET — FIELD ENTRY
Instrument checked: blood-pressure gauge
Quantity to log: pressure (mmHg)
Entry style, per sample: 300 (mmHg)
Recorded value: 220 (mmHg)
